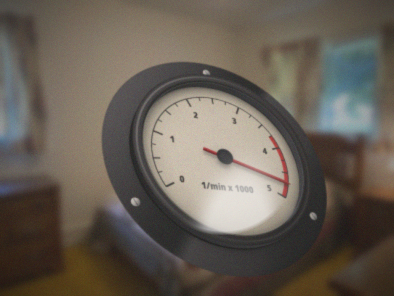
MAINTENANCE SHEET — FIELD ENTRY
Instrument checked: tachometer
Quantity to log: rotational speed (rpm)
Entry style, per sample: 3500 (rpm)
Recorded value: 4750 (rpm)
